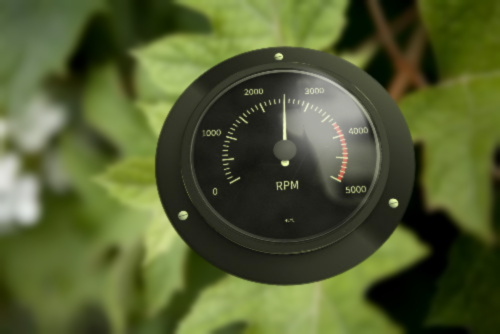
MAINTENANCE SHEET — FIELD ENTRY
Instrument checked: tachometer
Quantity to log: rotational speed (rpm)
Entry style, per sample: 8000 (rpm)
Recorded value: 2500 (rpm)
